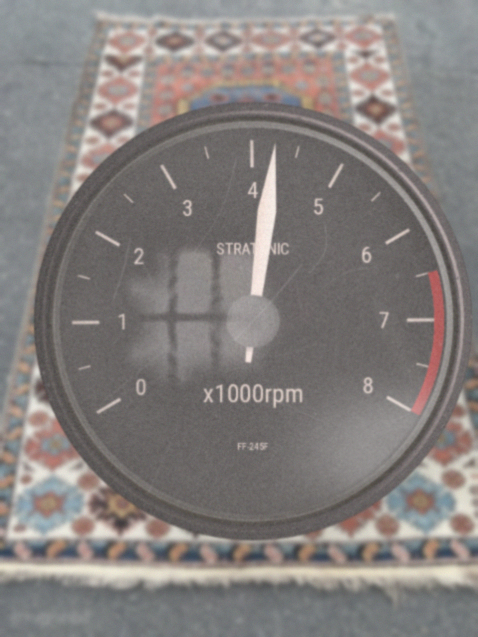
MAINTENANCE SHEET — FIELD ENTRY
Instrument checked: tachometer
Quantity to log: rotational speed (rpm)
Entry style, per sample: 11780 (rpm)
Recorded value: 4250 (rpm)
